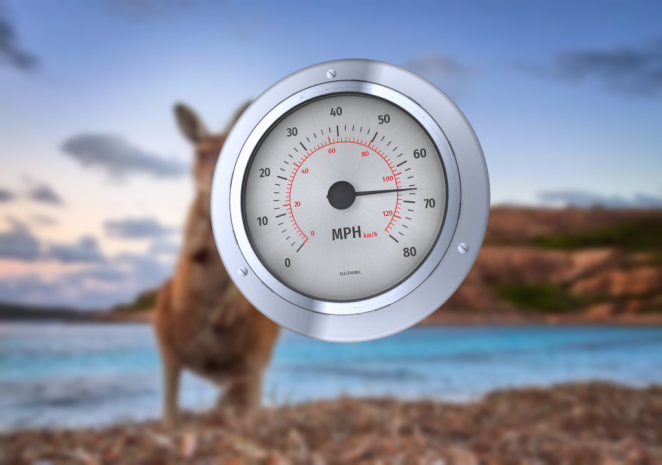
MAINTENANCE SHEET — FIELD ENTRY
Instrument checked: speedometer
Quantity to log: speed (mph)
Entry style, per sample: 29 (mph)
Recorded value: 67 (mph)
